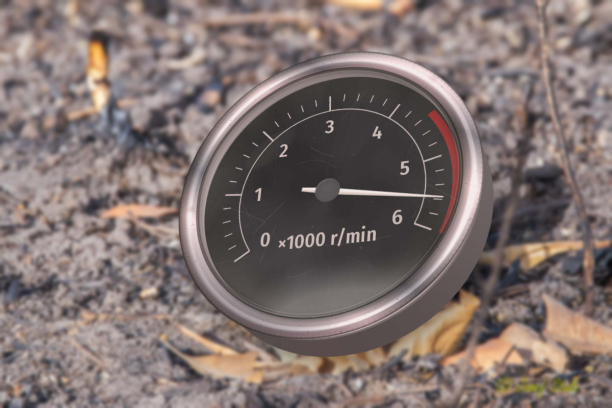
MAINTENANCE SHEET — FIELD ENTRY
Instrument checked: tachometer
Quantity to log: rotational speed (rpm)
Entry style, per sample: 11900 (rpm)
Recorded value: 5600 (rpm)
